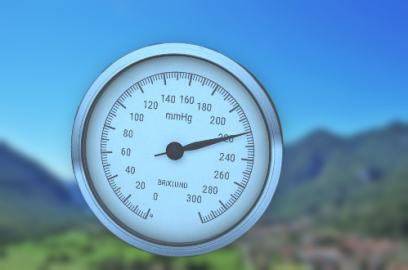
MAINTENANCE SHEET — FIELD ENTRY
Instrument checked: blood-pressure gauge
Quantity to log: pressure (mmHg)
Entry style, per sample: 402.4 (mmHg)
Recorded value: 220 (mmHg)
